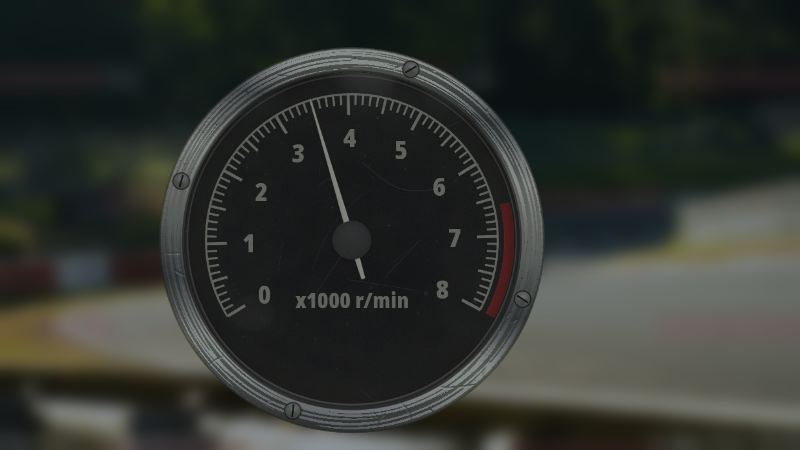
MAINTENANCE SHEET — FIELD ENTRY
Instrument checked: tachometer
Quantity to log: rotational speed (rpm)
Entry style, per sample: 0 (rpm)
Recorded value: 3500 (rpm)
